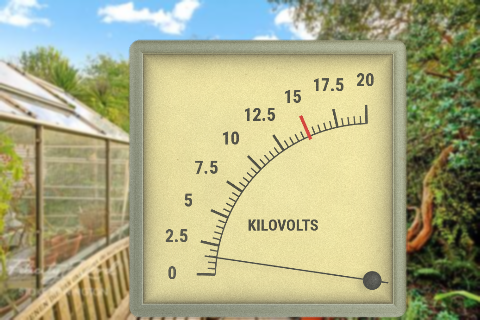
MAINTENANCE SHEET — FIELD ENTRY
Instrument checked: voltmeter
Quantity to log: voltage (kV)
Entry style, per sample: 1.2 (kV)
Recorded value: 1.5 (kV)
